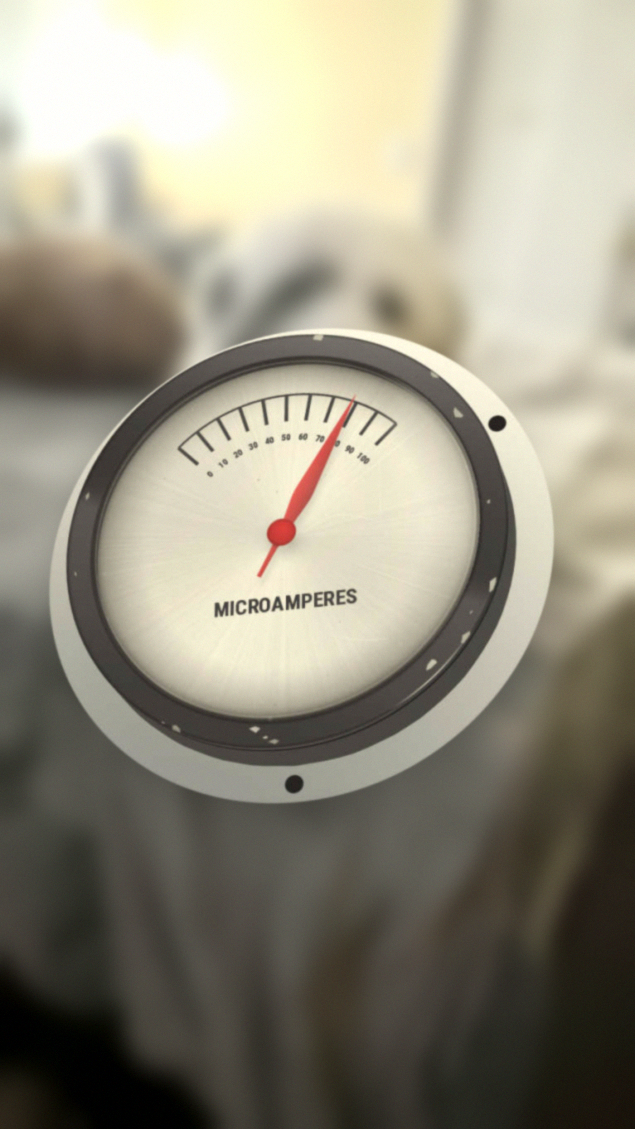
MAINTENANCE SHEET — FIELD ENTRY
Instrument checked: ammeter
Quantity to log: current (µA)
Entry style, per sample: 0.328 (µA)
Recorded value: 80 (µA)
